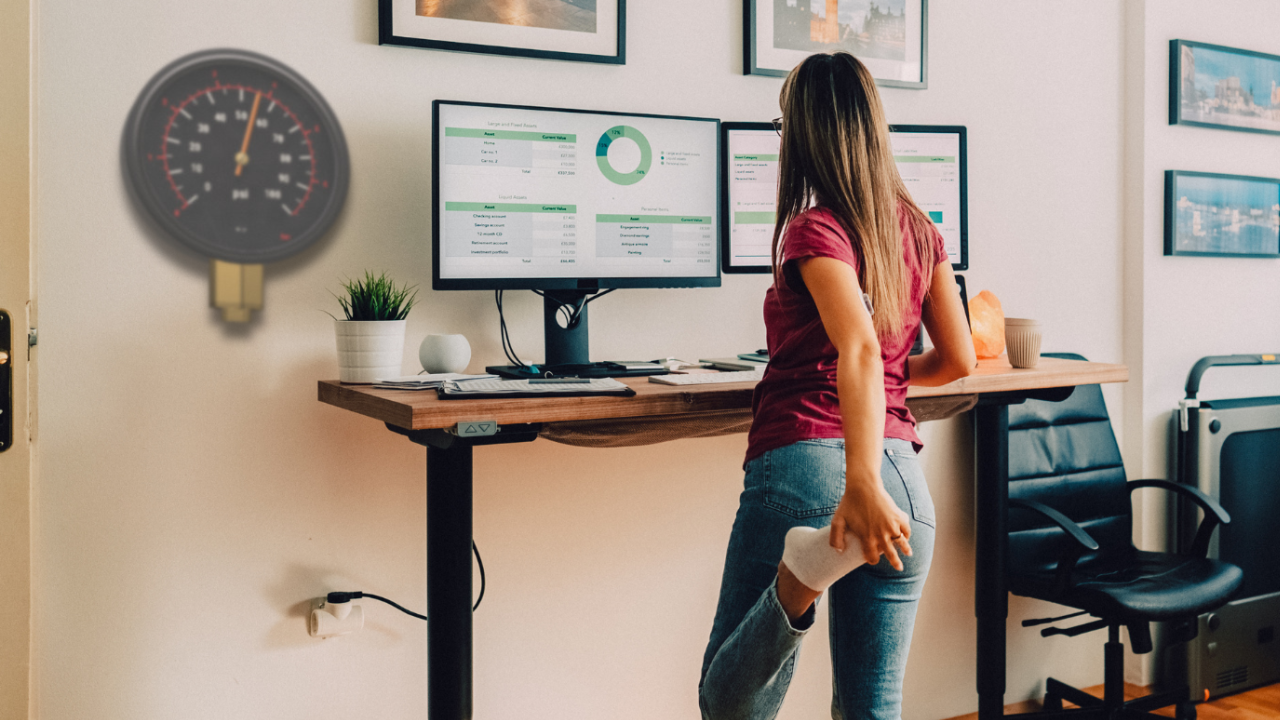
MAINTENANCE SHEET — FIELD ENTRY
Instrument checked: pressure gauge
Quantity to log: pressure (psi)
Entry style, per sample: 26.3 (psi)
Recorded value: 55 (psi)
